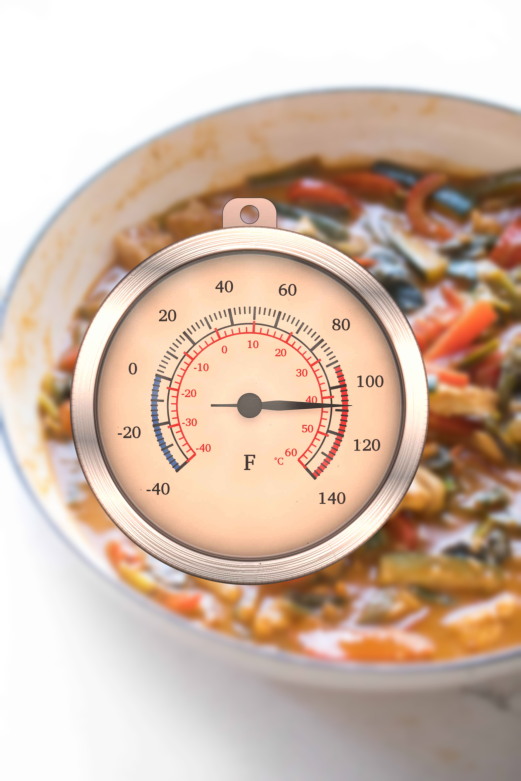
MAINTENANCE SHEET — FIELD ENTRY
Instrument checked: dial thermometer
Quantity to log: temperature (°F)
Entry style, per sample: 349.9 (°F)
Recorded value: 108 (°F)
